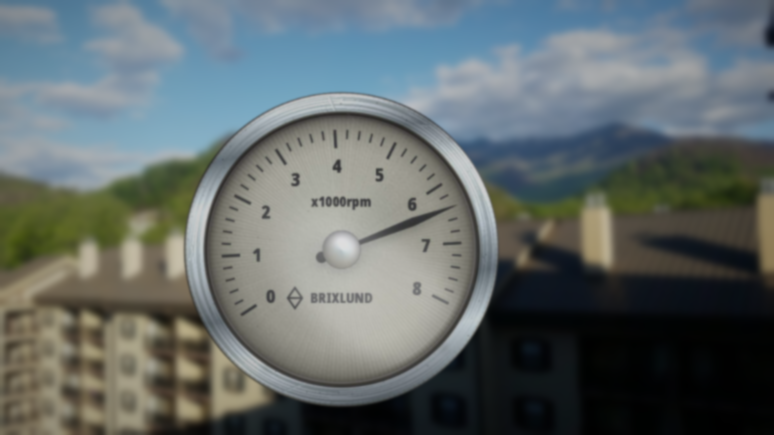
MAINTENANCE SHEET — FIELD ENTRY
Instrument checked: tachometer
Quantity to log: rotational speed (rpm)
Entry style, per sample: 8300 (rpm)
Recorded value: 6400 (rpm)
